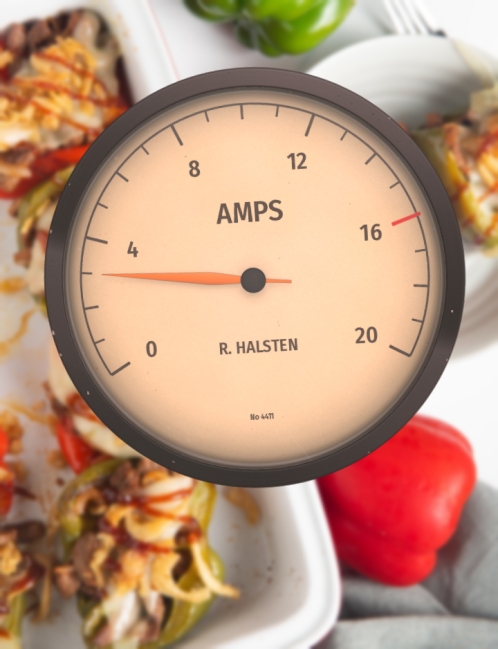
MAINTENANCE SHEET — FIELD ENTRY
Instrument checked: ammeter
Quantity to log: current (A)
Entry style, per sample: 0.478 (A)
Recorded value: 3 (A)
